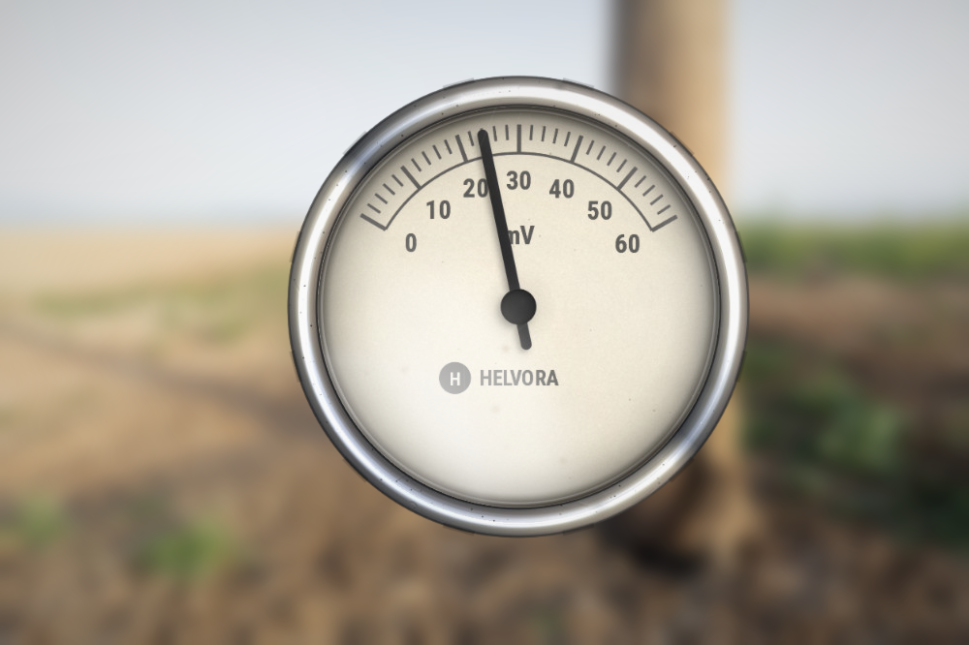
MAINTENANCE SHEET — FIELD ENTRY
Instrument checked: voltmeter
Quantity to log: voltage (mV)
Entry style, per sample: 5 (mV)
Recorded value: 24 (mV)
